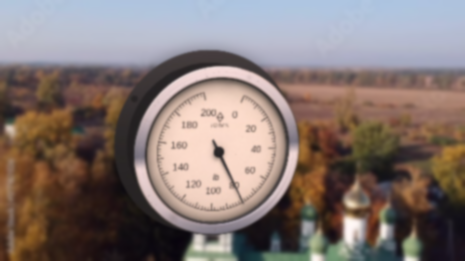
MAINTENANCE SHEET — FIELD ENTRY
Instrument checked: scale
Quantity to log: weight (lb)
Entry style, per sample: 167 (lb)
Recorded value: 80 (lb)
